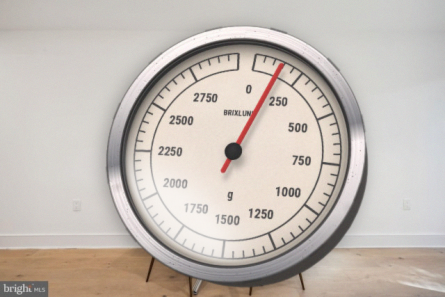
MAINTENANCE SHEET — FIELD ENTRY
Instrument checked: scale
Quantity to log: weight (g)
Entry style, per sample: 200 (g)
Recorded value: 150 (g)
